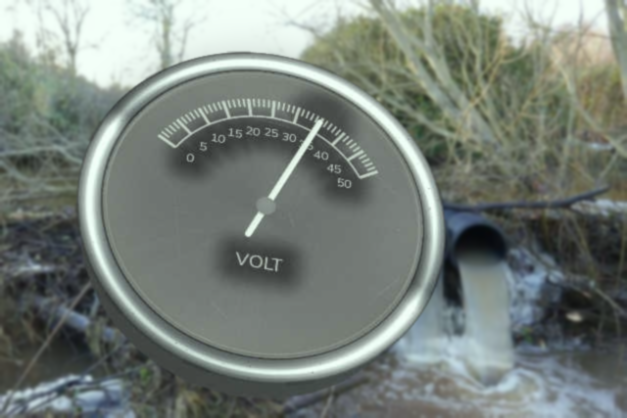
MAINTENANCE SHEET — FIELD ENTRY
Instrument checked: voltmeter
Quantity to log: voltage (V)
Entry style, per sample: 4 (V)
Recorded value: 35 (V)
